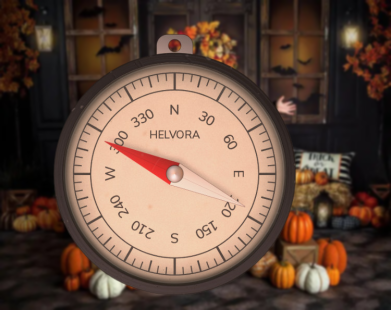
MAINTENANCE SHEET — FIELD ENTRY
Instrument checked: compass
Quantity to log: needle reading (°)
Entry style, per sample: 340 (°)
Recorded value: 295 (°)
